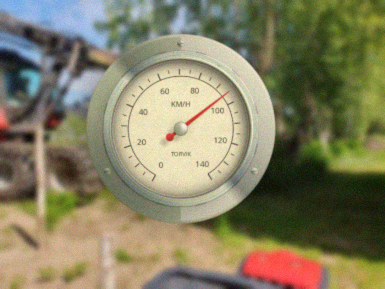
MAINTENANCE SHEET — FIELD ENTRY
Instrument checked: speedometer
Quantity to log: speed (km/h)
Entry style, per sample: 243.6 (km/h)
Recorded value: 95 (km/h)
